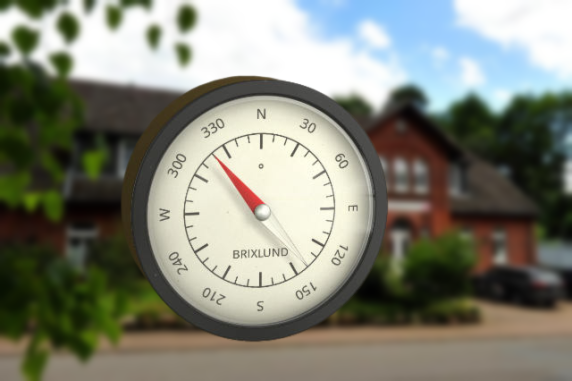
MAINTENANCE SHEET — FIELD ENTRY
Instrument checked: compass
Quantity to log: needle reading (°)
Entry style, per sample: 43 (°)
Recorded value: 320 (°)
